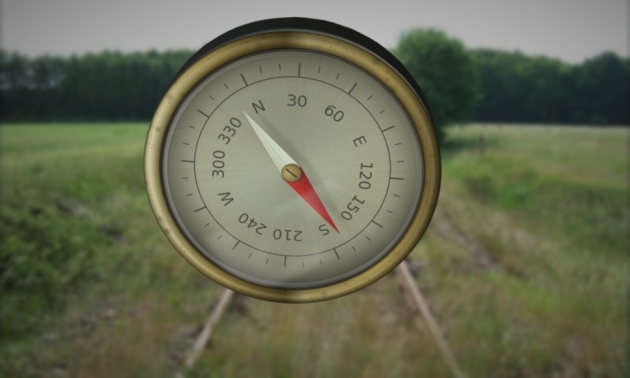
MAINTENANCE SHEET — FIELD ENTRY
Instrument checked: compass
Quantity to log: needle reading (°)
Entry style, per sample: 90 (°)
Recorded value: 170 (°)
